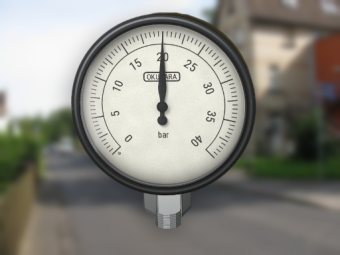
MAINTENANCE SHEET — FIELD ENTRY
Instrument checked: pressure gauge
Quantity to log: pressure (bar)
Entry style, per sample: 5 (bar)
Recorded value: 20 (bar)
